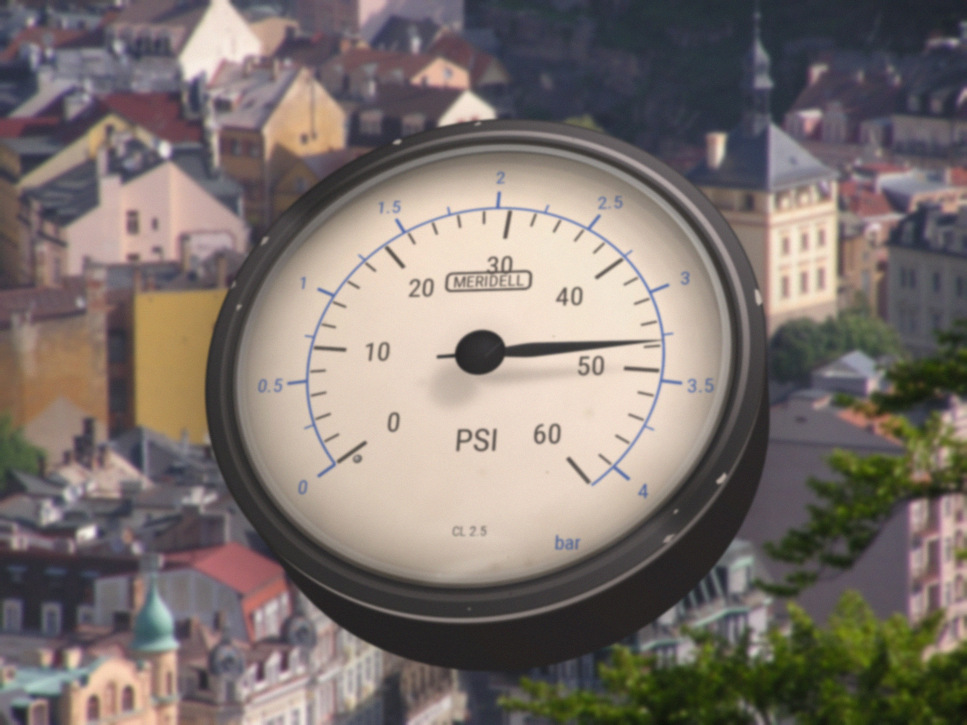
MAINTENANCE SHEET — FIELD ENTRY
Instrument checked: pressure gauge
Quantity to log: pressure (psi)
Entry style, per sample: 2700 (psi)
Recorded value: 48 (psi)
